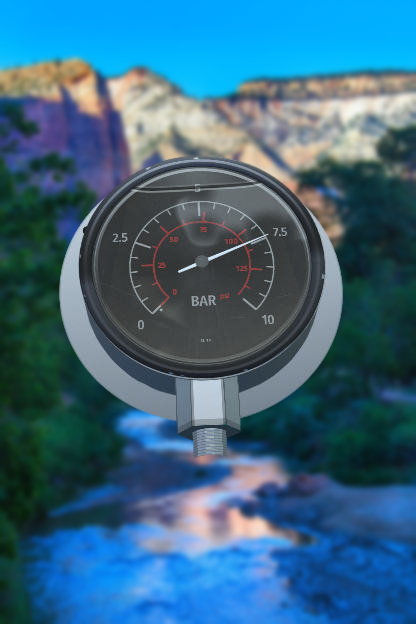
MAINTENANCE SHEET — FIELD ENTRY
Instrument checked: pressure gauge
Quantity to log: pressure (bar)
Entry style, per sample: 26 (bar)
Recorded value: 7.5 (bar)
